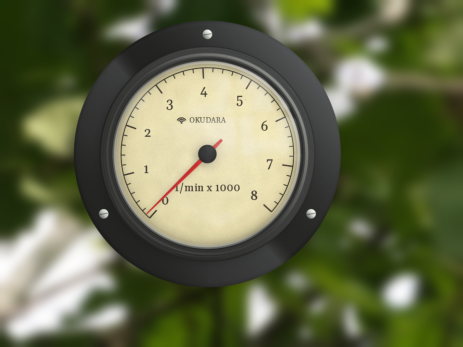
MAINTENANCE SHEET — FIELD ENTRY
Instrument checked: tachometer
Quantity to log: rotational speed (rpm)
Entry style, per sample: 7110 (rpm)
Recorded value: 100 (rpm)
